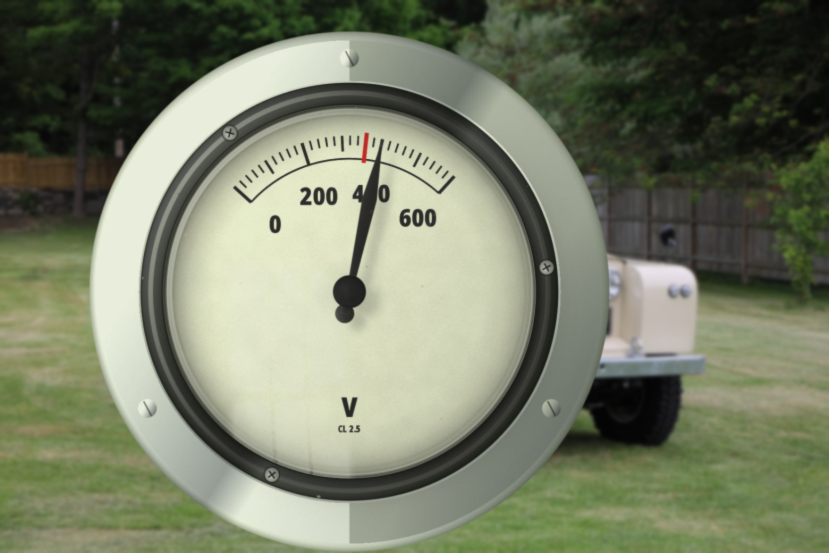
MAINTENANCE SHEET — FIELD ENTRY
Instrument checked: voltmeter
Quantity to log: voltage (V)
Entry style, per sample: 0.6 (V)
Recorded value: 400 (V)
